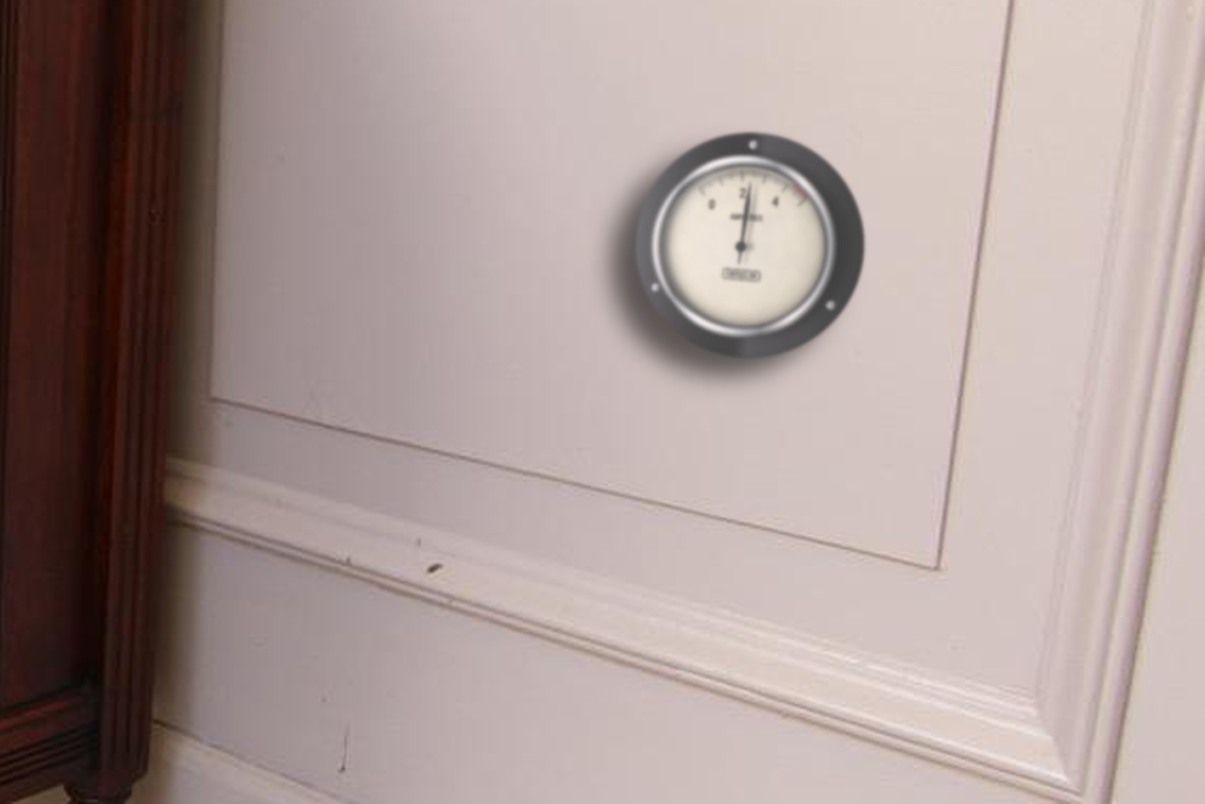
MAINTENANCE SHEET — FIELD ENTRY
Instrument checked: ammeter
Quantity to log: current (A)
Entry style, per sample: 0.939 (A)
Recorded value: 2.5 (A)
